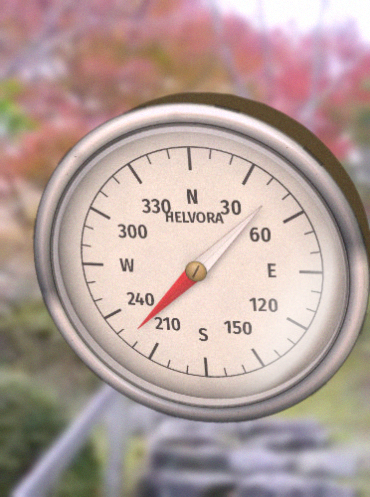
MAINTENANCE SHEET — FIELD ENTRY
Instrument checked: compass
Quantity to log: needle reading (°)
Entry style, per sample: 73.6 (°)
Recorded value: 225 (°)
